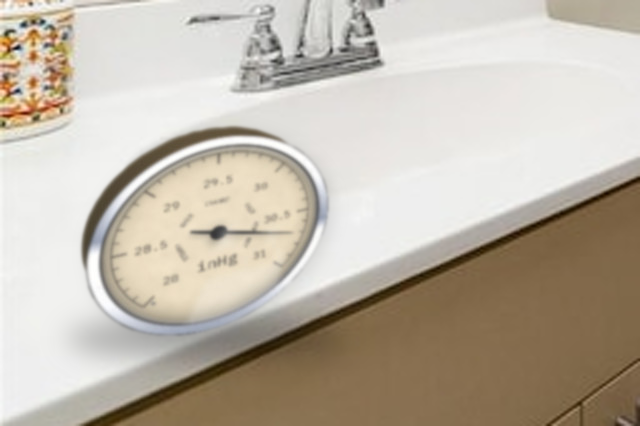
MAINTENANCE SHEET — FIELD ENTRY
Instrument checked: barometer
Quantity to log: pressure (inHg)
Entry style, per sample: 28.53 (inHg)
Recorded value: 30.7 (inHg)
